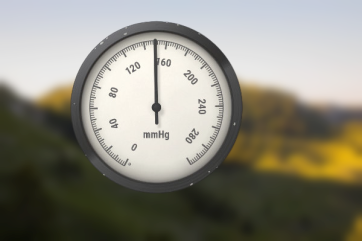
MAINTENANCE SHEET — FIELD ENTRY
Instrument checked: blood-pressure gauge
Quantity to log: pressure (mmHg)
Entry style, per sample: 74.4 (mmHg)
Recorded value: 150 (mmHg)
